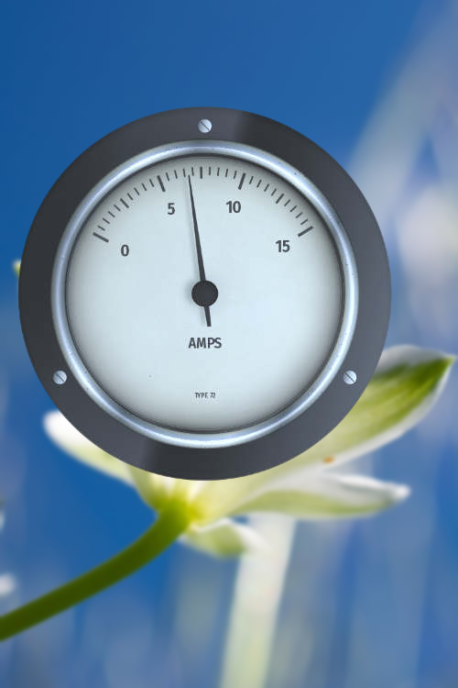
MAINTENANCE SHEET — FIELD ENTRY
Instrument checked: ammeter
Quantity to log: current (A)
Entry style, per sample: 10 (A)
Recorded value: 6.75 (A)
